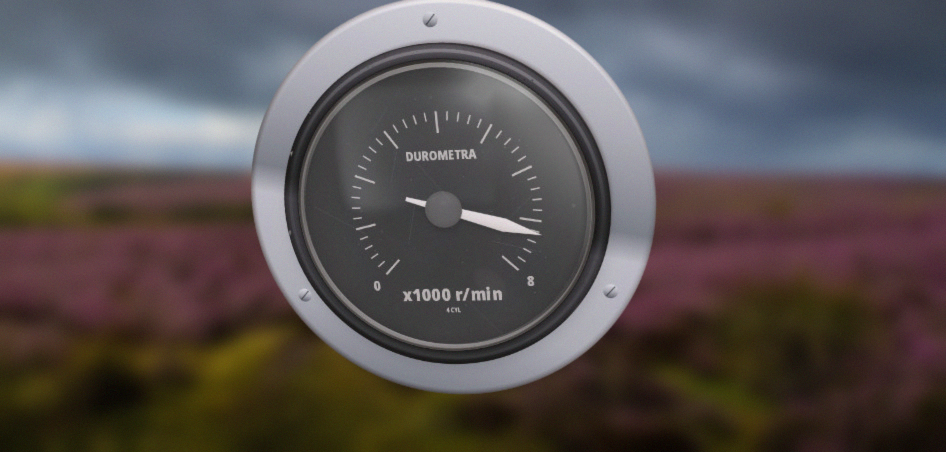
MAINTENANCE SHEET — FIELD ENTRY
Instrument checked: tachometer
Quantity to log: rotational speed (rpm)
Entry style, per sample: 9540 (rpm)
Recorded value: 7200 (rpm)
